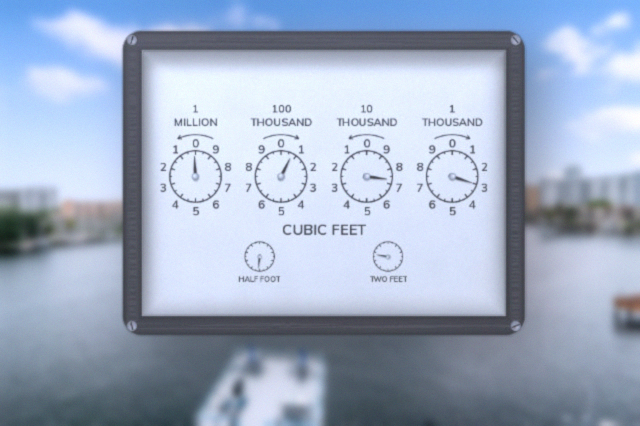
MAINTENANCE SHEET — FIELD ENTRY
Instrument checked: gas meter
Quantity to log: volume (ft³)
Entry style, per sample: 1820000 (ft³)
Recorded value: 7300 (ft³)
